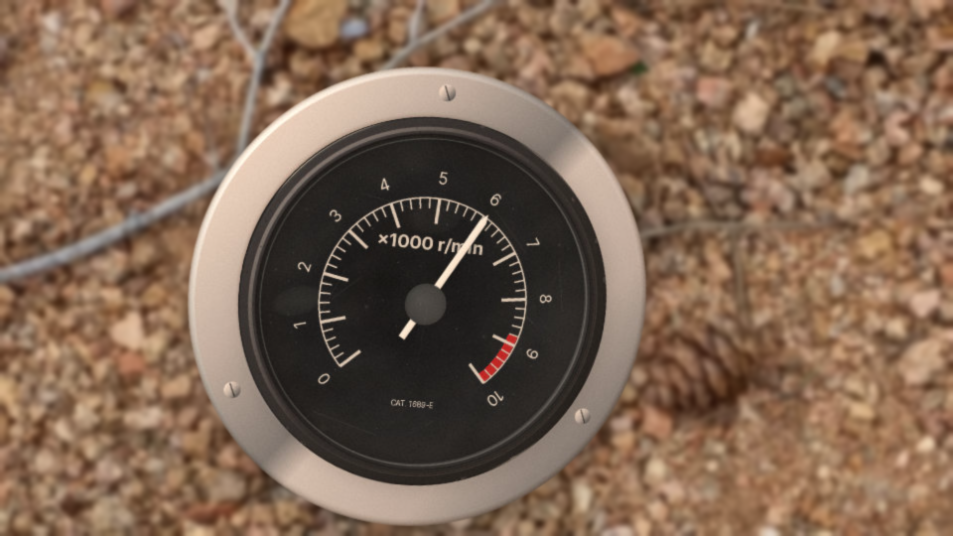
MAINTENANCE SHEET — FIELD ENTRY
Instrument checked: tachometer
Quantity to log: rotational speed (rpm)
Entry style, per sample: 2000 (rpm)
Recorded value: 6000 (rpm)
